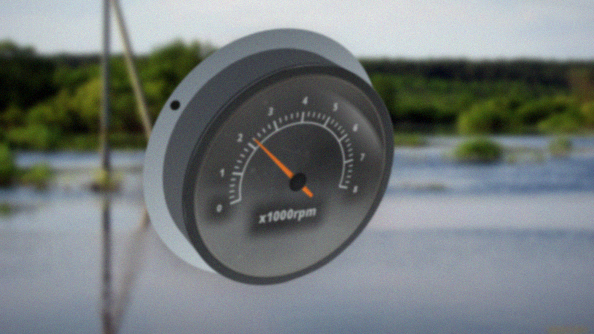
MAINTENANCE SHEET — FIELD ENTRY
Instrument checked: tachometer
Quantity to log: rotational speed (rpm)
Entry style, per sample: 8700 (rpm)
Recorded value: 2200 (rpm)
